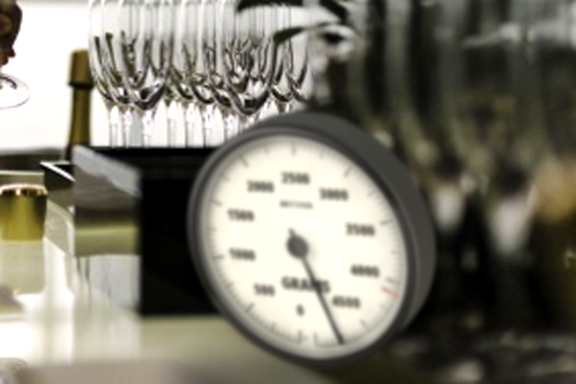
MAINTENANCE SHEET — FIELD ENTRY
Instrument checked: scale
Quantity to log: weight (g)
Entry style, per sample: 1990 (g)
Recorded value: 4750 (g)
